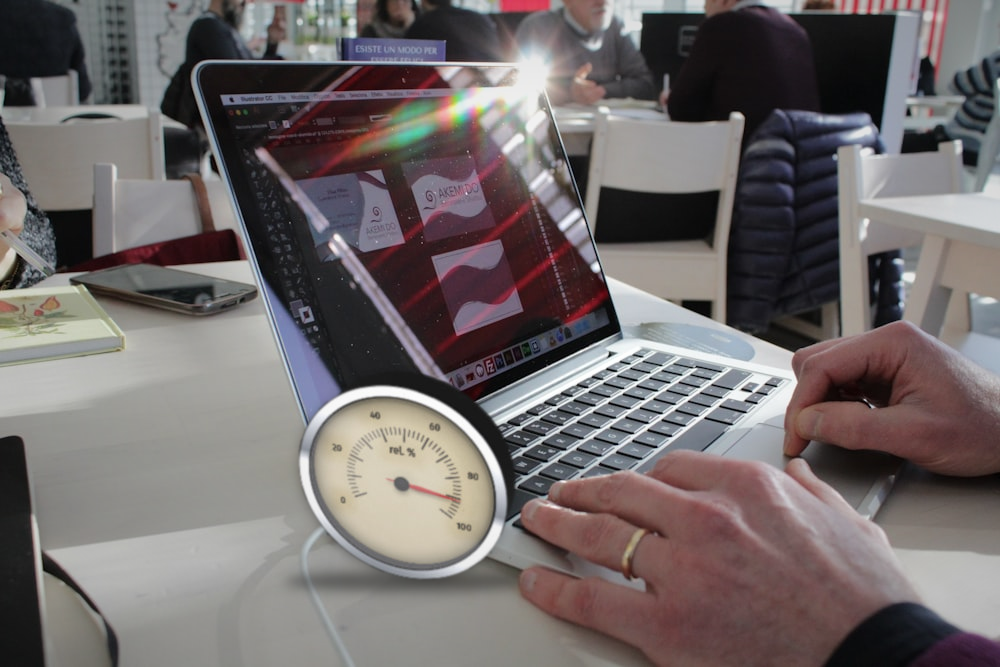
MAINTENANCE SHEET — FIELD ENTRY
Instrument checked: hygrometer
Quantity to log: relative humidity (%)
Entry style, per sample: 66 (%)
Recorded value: 90 (%)
